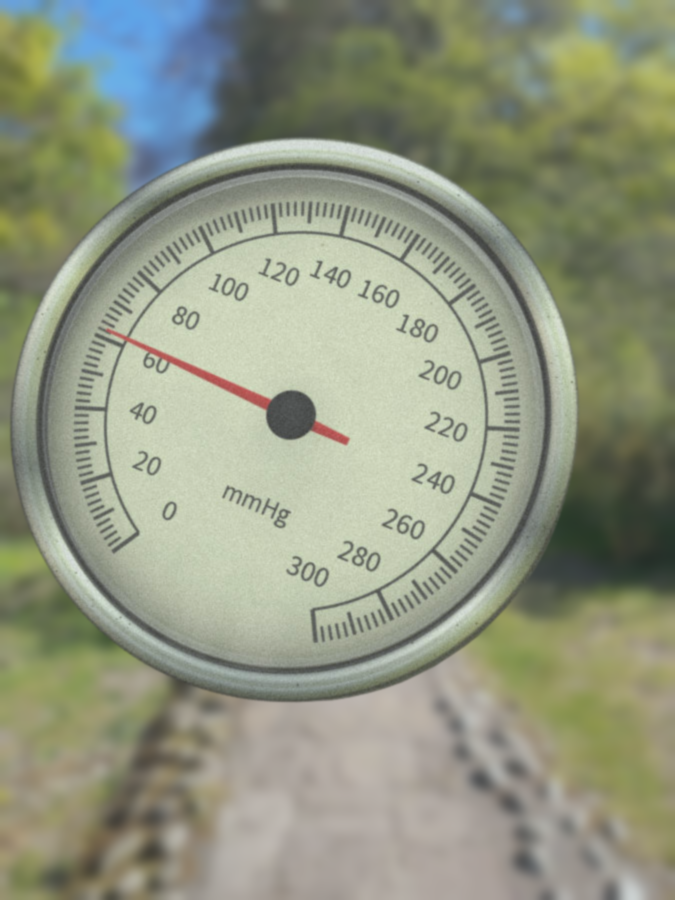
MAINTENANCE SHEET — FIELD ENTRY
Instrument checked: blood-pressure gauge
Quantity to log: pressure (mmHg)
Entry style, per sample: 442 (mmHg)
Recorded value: 62 (mmHg)
